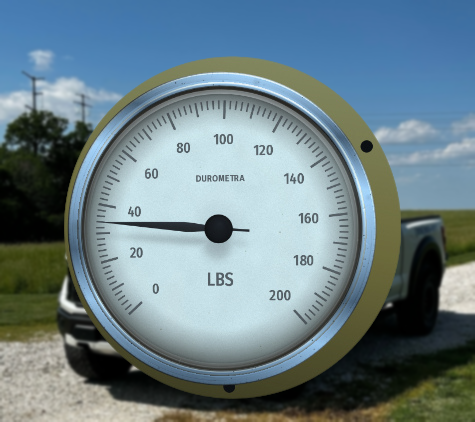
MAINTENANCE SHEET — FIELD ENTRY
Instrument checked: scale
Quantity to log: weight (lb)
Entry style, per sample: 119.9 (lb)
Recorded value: 34 (lb)
